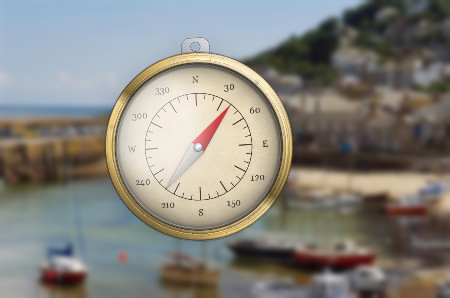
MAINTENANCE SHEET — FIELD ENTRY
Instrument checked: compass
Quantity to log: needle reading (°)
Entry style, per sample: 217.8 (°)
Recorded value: 40 (°)
